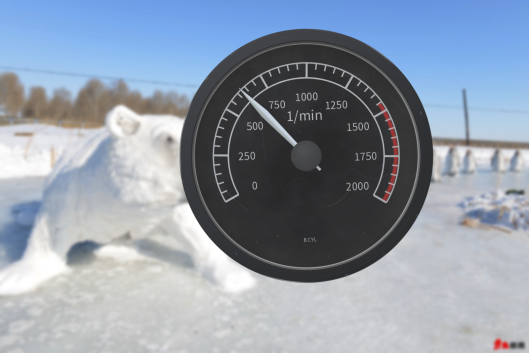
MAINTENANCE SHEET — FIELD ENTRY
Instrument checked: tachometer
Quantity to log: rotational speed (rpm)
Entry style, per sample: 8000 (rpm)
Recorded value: 625 (rpm)
